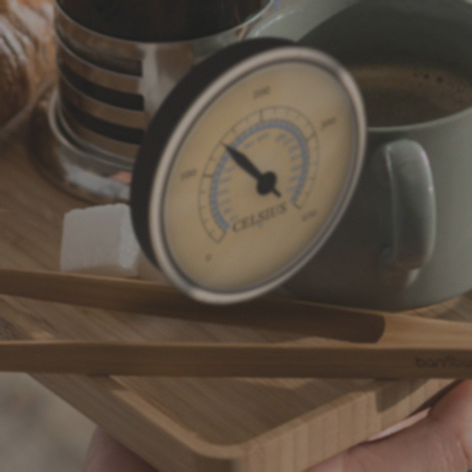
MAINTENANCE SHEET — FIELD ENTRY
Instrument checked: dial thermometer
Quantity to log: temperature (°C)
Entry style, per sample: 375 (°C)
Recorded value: 140 (°C)
